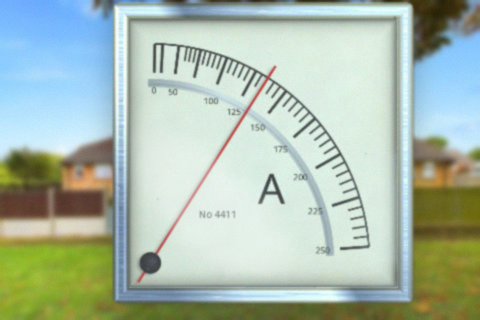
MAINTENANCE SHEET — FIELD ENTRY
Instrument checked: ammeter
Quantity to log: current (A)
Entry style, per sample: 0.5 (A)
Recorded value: 135 (A)
